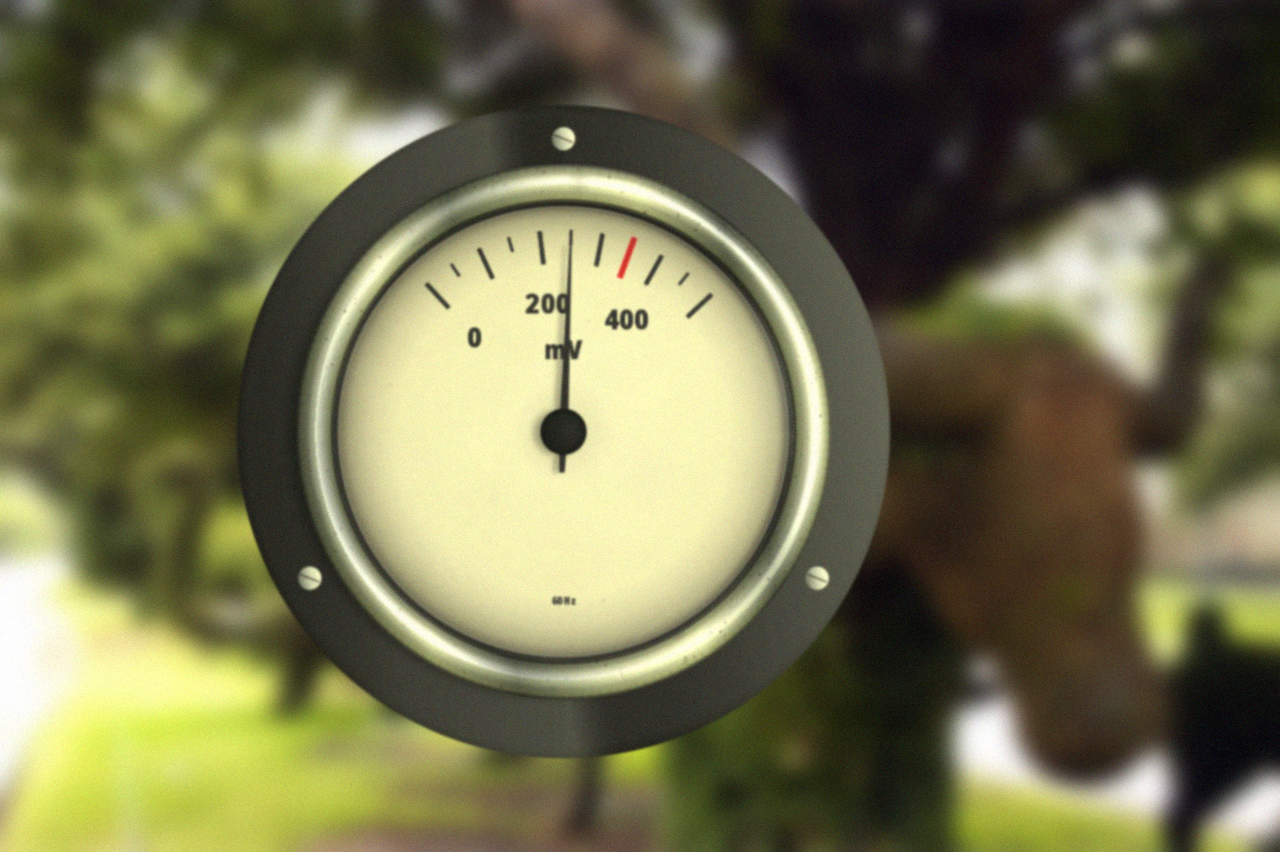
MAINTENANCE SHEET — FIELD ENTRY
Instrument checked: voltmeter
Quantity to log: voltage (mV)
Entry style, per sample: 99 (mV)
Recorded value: 250 (mV)
